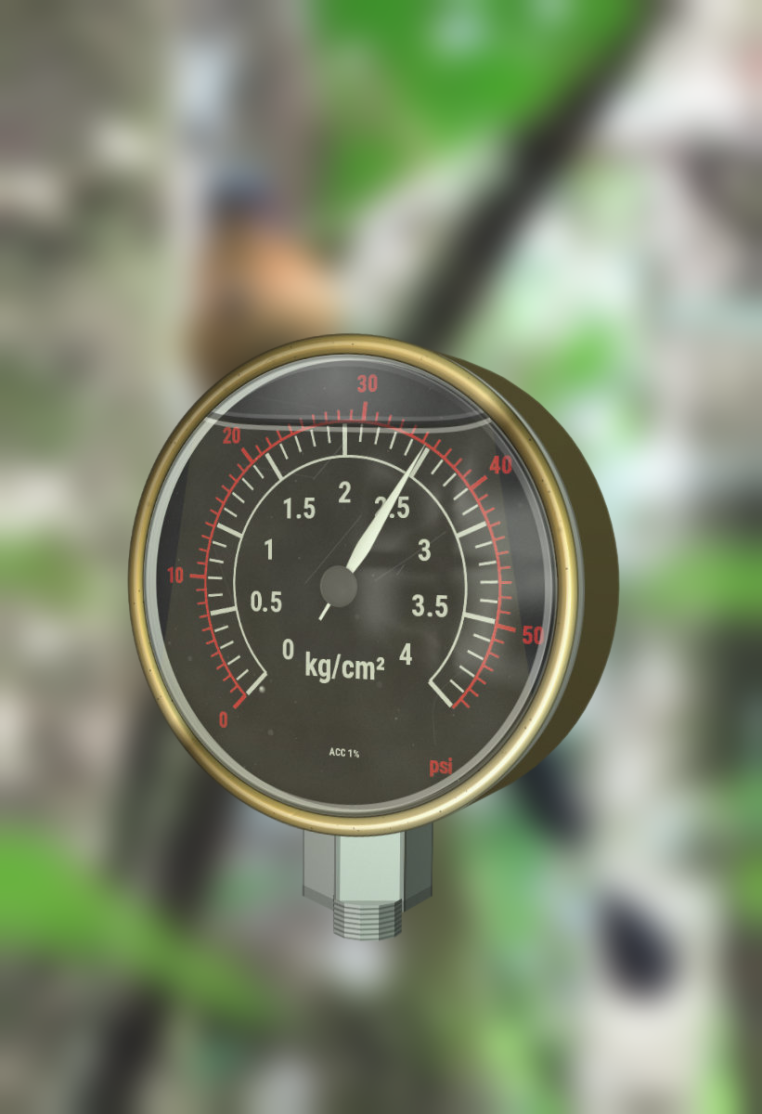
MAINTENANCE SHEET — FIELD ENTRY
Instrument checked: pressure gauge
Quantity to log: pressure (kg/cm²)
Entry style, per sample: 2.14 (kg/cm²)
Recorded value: 2.5 (kg/cm²)
